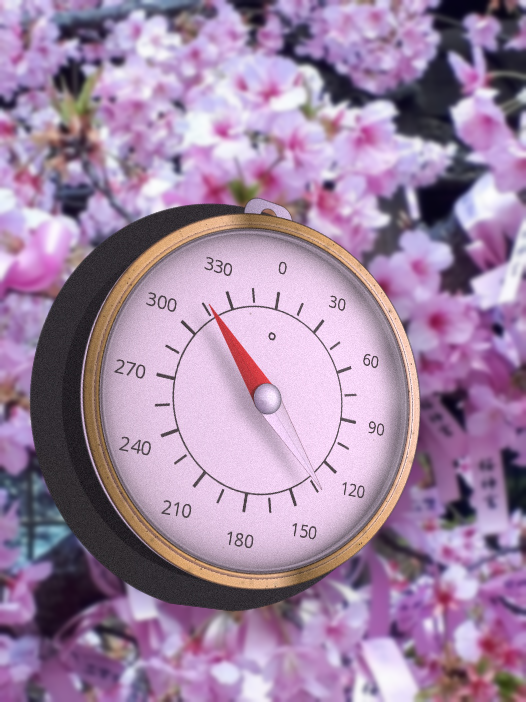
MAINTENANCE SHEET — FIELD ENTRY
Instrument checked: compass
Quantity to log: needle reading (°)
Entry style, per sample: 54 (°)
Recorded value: 315 (°)
